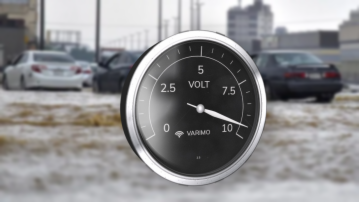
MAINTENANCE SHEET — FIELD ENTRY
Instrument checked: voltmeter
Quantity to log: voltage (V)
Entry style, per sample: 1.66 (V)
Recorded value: 9.5 (V)
